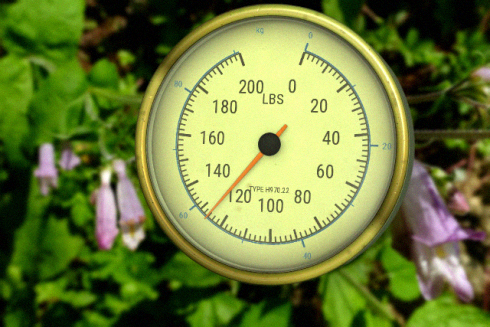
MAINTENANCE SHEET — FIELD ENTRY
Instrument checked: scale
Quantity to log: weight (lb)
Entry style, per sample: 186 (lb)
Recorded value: 126 (lb)
